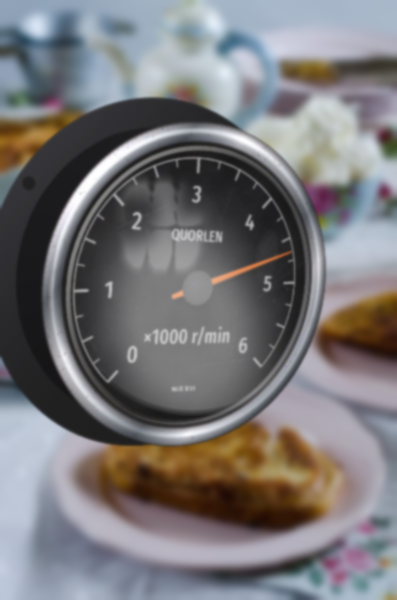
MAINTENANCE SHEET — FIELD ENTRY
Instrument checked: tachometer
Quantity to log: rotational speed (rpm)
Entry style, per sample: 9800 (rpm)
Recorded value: 4625 (rpm)
